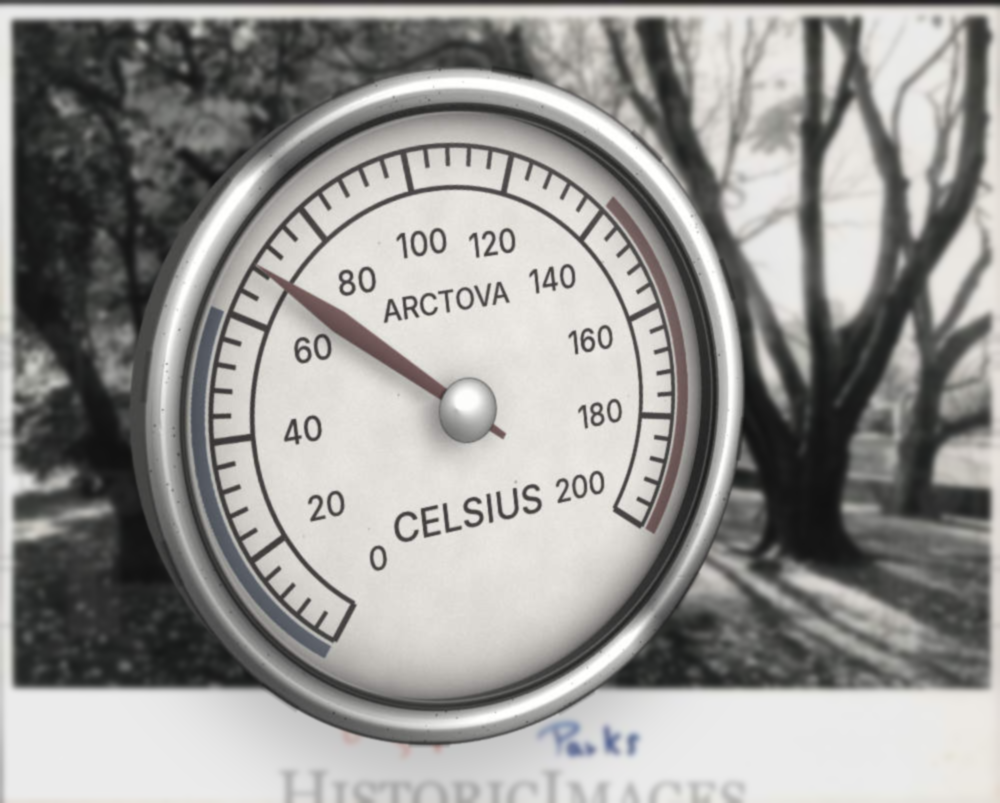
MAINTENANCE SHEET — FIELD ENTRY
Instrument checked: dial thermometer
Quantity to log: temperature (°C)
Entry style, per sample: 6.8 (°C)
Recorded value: 68 (°C)
